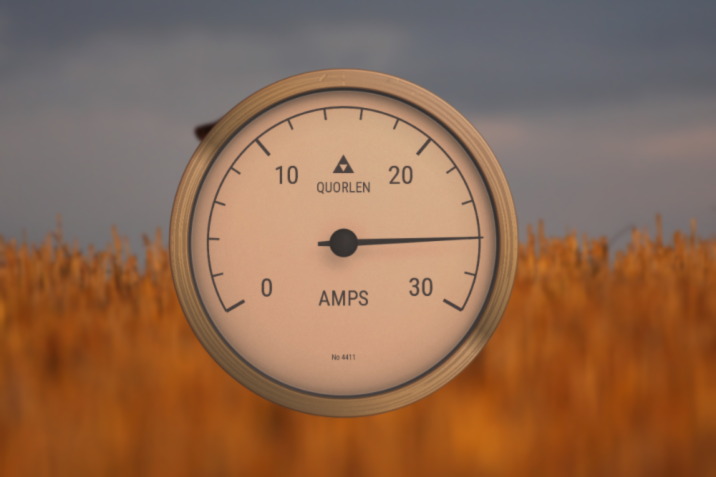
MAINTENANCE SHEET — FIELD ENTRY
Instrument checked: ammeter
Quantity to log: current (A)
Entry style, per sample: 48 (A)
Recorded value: 26 (A)
